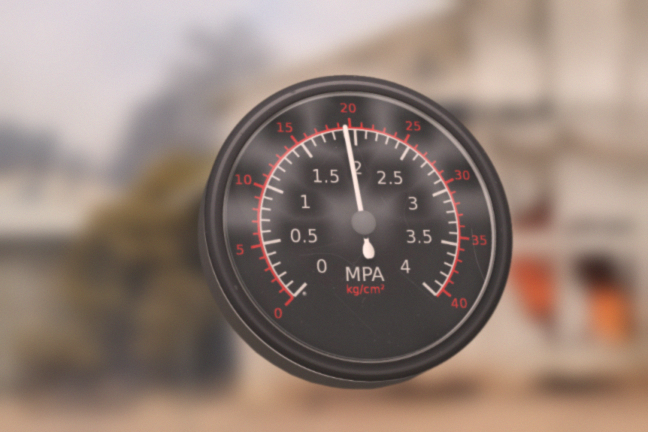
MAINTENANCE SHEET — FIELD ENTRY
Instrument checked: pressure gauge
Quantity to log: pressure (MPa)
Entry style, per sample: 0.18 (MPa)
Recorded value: 1.9 (MPa)
